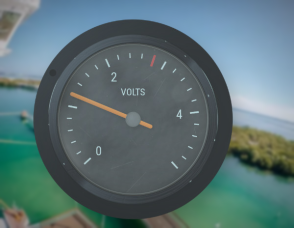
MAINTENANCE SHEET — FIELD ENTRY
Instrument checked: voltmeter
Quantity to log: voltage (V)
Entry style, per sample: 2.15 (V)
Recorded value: 1.2 (V)
